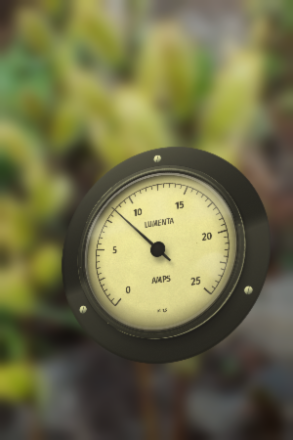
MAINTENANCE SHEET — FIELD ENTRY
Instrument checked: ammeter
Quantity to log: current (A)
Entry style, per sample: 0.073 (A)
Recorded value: 8.5 (A)
